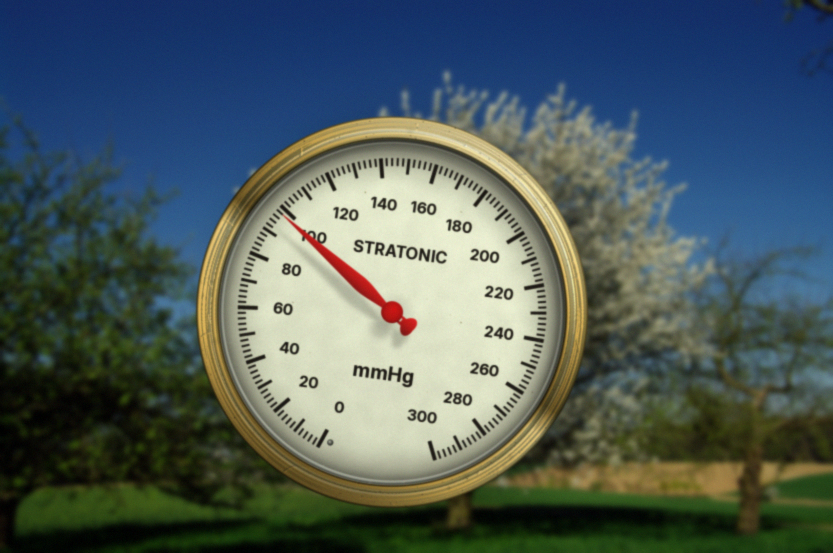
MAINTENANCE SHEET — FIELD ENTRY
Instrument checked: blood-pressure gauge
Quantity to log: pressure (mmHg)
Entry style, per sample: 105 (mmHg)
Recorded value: 98 (mmHg)
